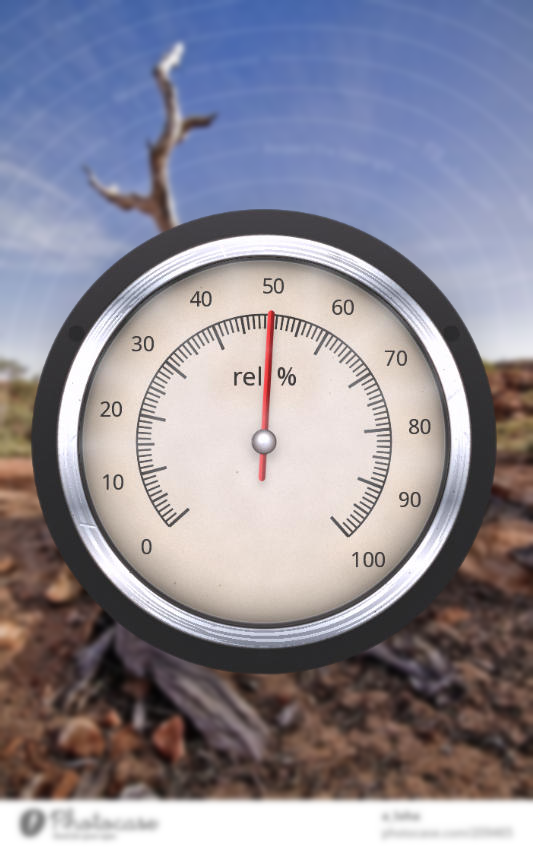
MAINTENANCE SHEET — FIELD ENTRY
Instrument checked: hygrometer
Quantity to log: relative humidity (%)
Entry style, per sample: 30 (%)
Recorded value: 50 (%)
